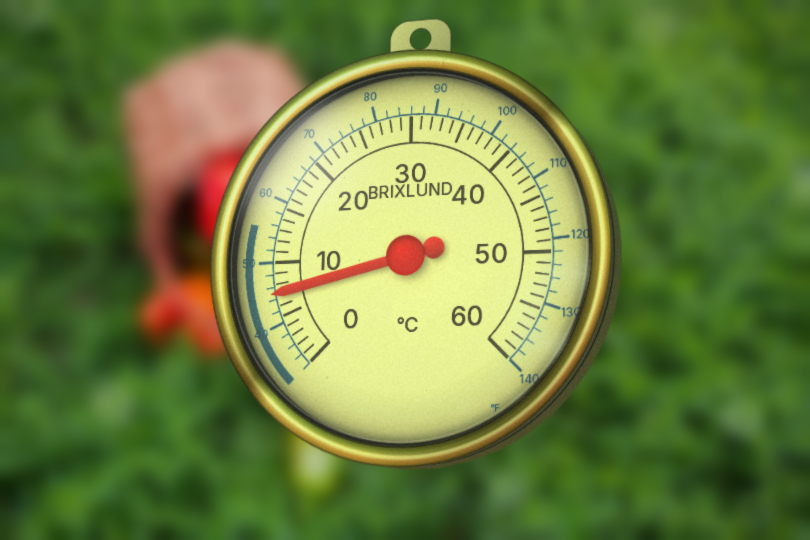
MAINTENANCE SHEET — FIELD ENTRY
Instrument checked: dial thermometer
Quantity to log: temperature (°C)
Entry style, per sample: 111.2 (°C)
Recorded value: 7 (°C)
